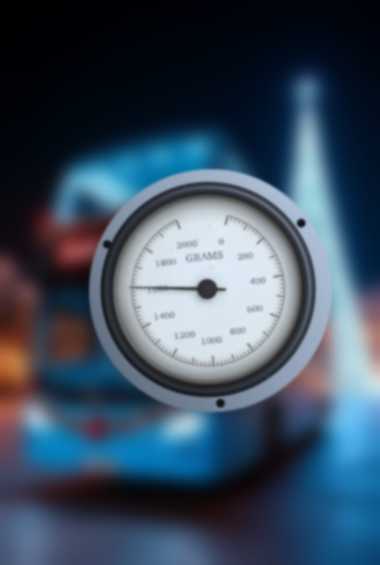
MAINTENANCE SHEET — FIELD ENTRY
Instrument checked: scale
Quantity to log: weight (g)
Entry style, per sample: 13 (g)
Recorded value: 1600 (g)
